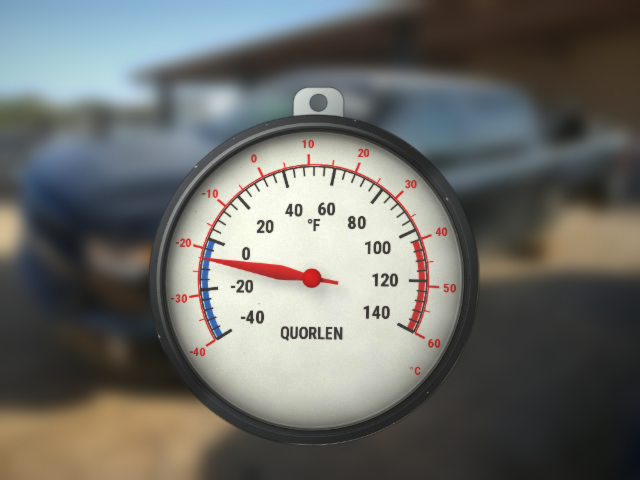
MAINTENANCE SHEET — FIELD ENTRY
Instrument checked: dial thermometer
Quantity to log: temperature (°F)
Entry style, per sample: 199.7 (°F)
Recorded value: -8 (°F)
